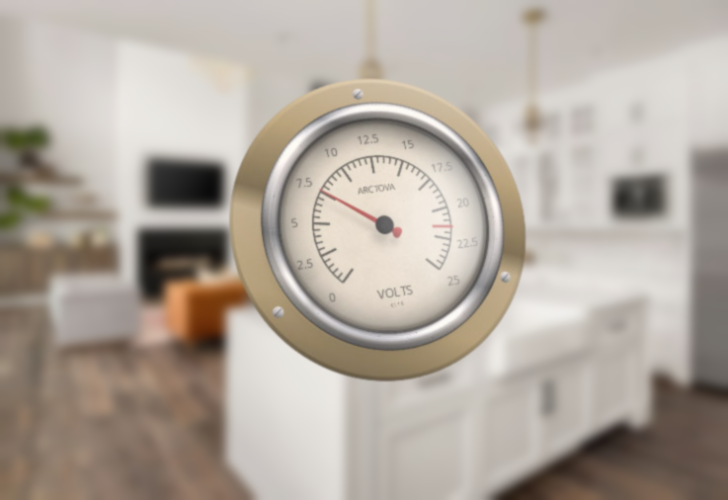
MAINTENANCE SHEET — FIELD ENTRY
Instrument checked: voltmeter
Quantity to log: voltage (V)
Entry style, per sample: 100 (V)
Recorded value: 7.5 (V)
